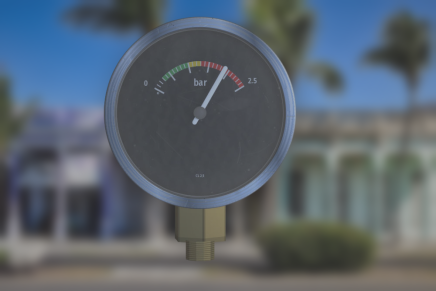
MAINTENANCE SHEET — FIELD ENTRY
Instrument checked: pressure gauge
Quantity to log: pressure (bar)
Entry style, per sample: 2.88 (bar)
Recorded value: 1.9 (bar)
